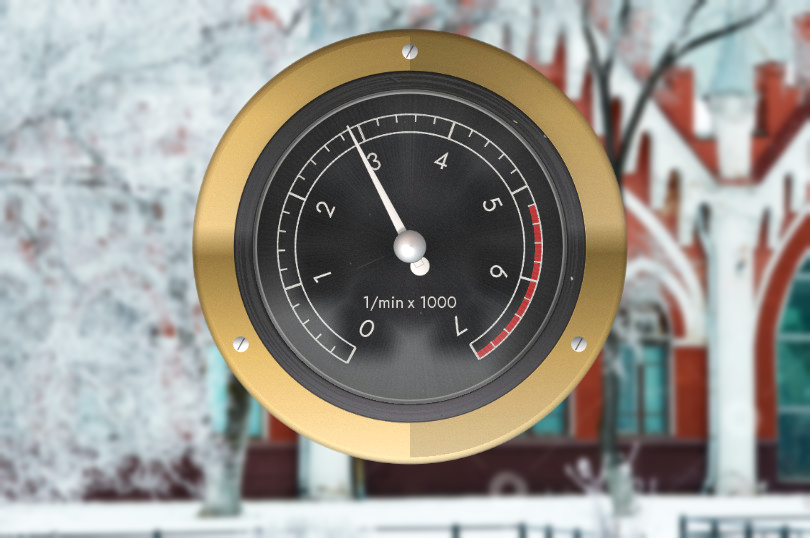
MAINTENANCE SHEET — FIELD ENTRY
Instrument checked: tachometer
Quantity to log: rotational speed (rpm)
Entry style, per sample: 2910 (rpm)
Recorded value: 2900 (rpm)
